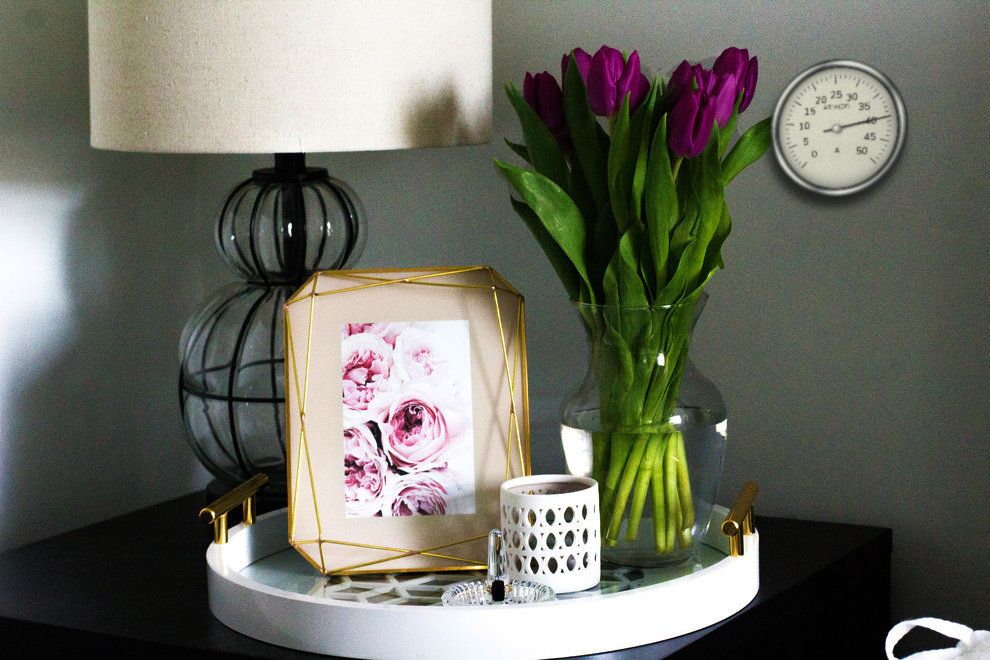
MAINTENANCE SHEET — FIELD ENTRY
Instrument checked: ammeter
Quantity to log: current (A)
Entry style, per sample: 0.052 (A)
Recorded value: 40 (A)
